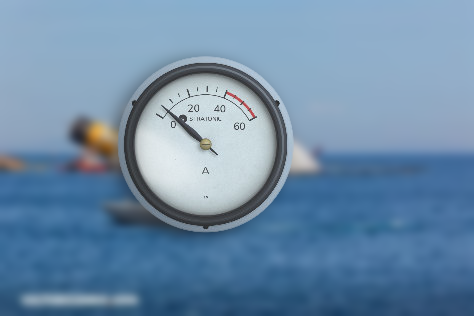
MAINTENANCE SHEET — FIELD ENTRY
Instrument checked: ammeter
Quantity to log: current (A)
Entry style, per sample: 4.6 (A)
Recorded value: 5 (A)
